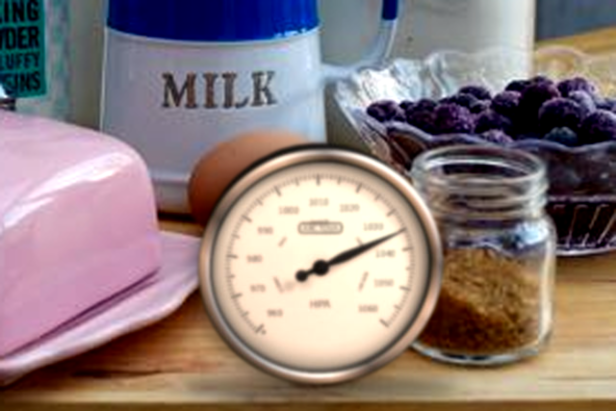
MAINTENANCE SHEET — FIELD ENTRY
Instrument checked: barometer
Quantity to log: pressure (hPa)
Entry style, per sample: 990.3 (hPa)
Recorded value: 1035 (hPa)
